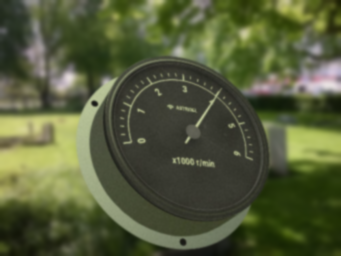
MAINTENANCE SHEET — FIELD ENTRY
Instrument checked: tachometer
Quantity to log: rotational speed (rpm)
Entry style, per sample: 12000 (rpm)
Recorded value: 4000 (rpm)
